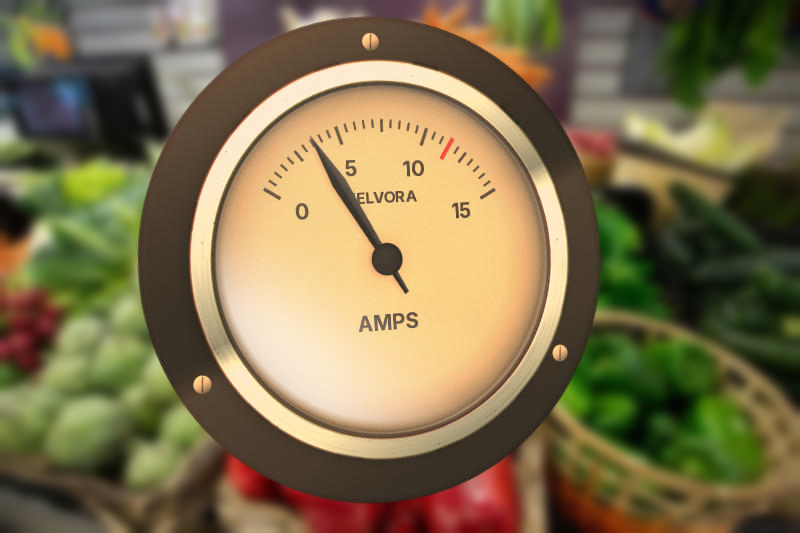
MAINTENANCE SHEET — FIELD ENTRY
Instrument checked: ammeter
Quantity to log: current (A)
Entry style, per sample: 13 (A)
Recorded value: 3.5 (A)
